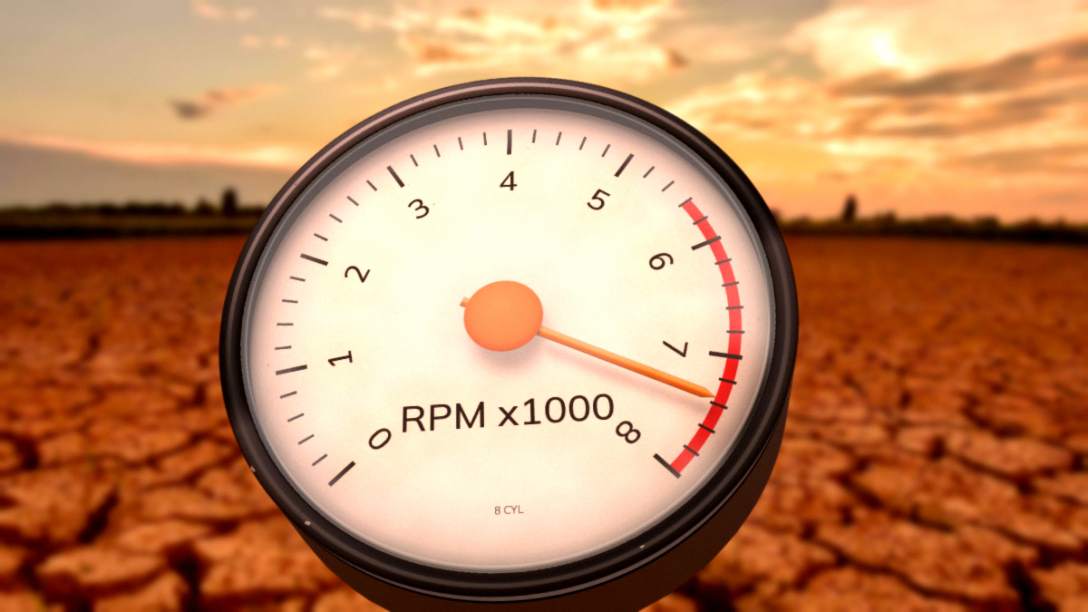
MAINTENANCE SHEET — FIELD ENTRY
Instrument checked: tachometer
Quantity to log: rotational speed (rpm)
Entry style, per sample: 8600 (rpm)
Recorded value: 7400 (rpm)
